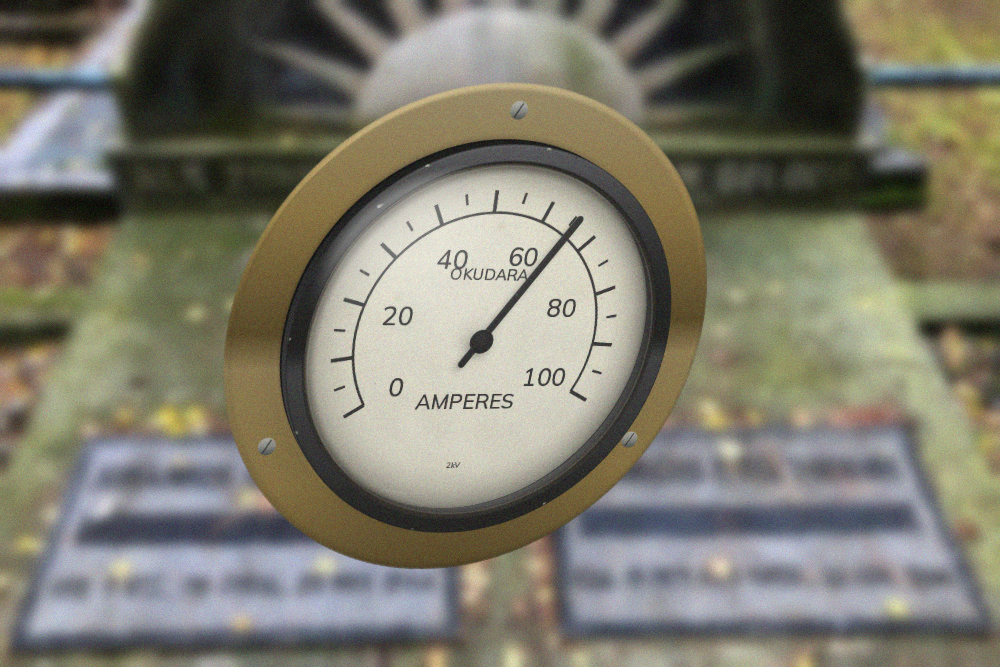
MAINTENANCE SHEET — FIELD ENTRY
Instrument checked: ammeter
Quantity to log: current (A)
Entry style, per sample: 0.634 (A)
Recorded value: 65 (A)
